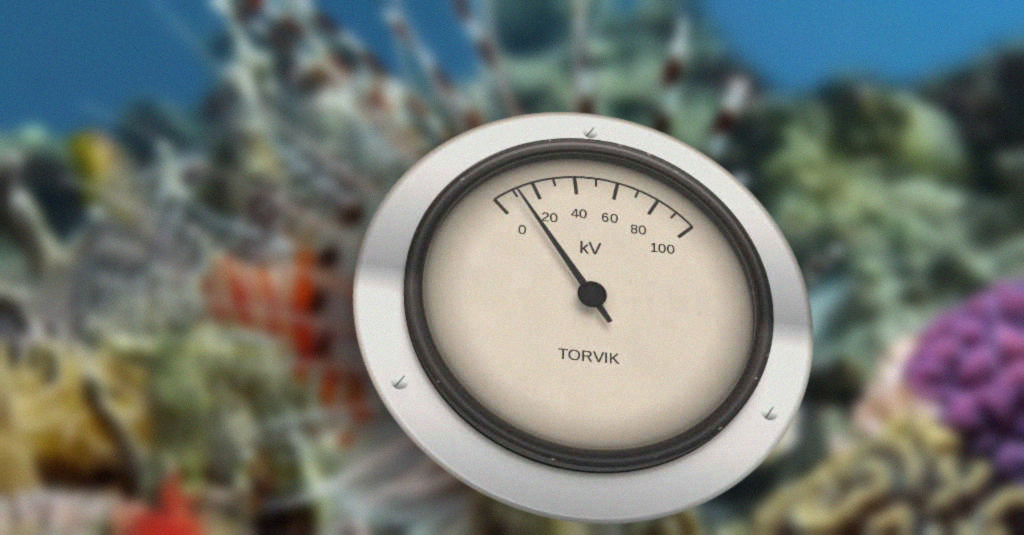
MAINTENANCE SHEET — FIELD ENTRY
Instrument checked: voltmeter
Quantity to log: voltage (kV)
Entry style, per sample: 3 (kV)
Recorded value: 10 (kV)
